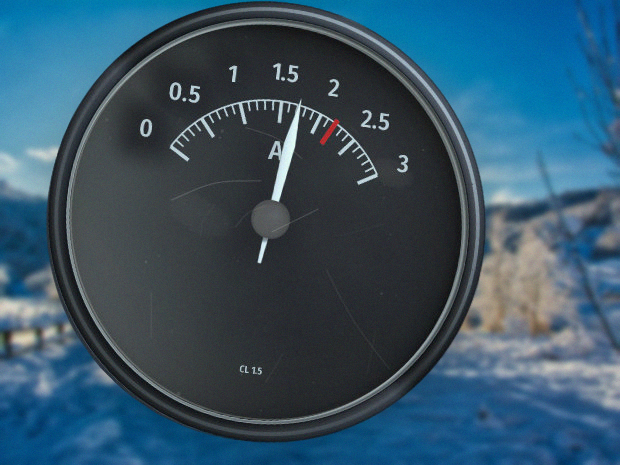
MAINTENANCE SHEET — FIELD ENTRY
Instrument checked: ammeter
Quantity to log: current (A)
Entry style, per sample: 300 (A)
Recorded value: 1.7 (A)
